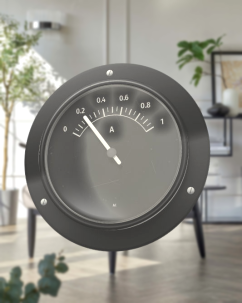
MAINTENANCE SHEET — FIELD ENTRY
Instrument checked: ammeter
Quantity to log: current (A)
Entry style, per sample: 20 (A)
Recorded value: 0.2 (A)
